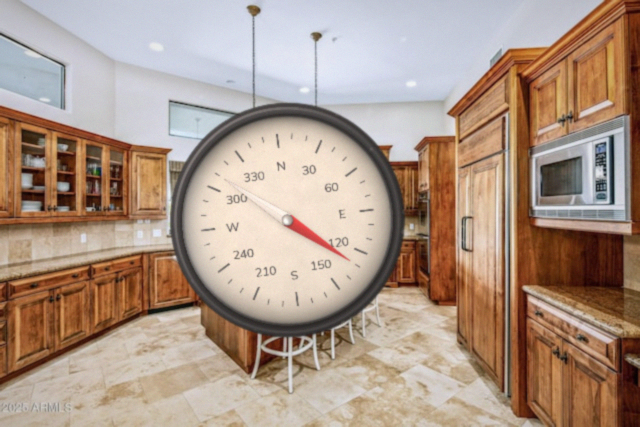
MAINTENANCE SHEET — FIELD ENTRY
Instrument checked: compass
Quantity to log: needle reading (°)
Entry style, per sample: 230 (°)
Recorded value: 130 (°)
